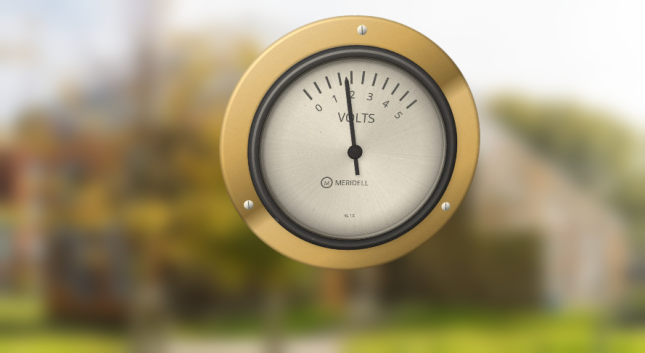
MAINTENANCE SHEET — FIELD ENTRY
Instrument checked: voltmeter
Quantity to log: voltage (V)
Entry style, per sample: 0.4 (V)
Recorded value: 1.75 (V)
